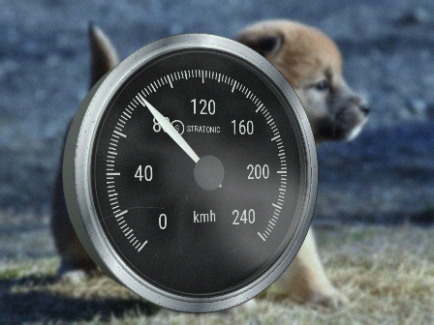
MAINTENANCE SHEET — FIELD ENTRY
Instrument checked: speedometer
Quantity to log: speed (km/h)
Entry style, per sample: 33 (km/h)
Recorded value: 80 (km/h)
